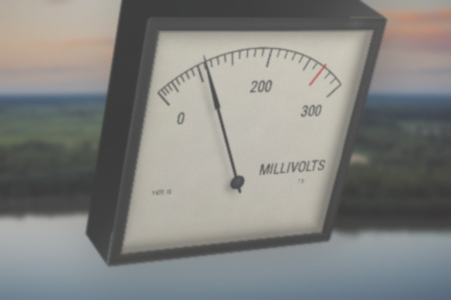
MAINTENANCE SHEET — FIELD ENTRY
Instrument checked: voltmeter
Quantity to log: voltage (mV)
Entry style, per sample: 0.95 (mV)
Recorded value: 110 (mV)
